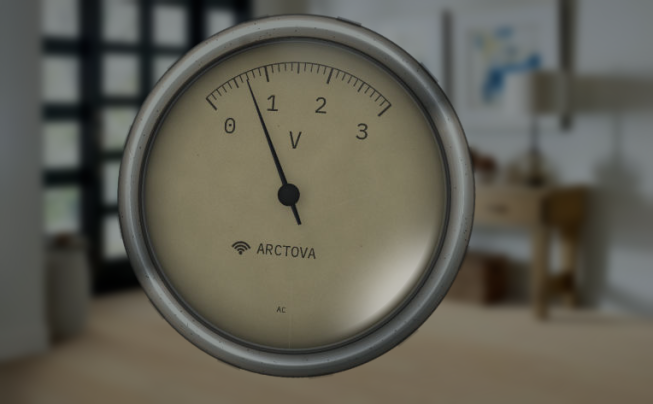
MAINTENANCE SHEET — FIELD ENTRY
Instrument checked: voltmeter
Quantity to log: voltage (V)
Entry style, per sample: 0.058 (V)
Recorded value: 0.7 (V)
